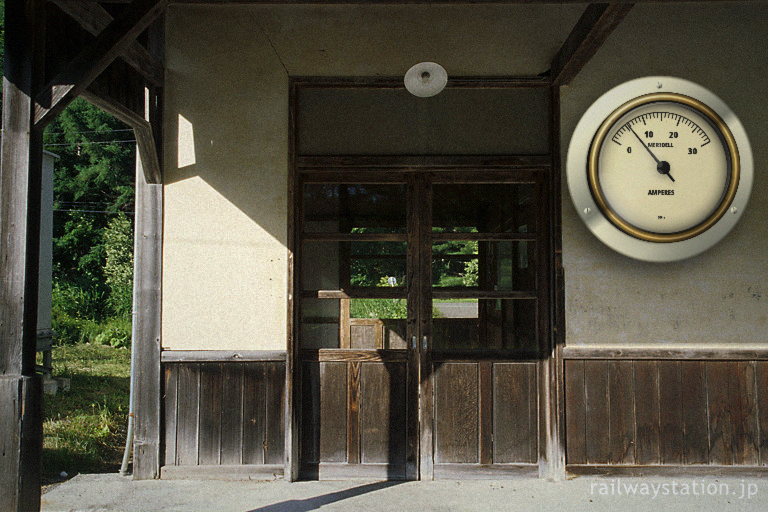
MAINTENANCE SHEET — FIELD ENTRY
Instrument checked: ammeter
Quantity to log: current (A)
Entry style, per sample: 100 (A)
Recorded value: 5 (A)
